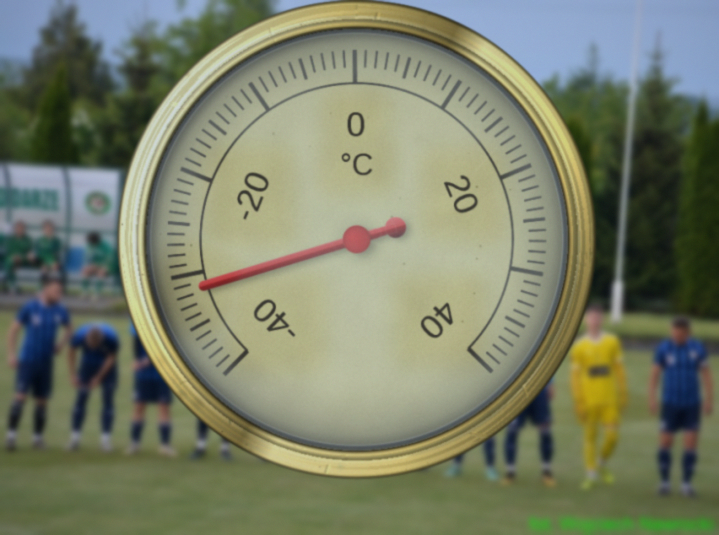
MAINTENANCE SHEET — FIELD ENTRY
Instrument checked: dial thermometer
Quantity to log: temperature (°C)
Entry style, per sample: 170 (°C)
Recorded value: -31.5 (°C)
